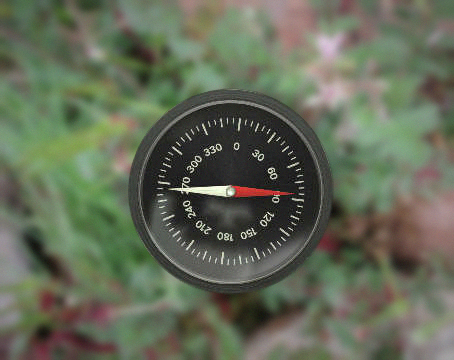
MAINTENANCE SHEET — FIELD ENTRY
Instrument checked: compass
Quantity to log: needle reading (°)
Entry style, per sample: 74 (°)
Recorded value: 85 (°)
